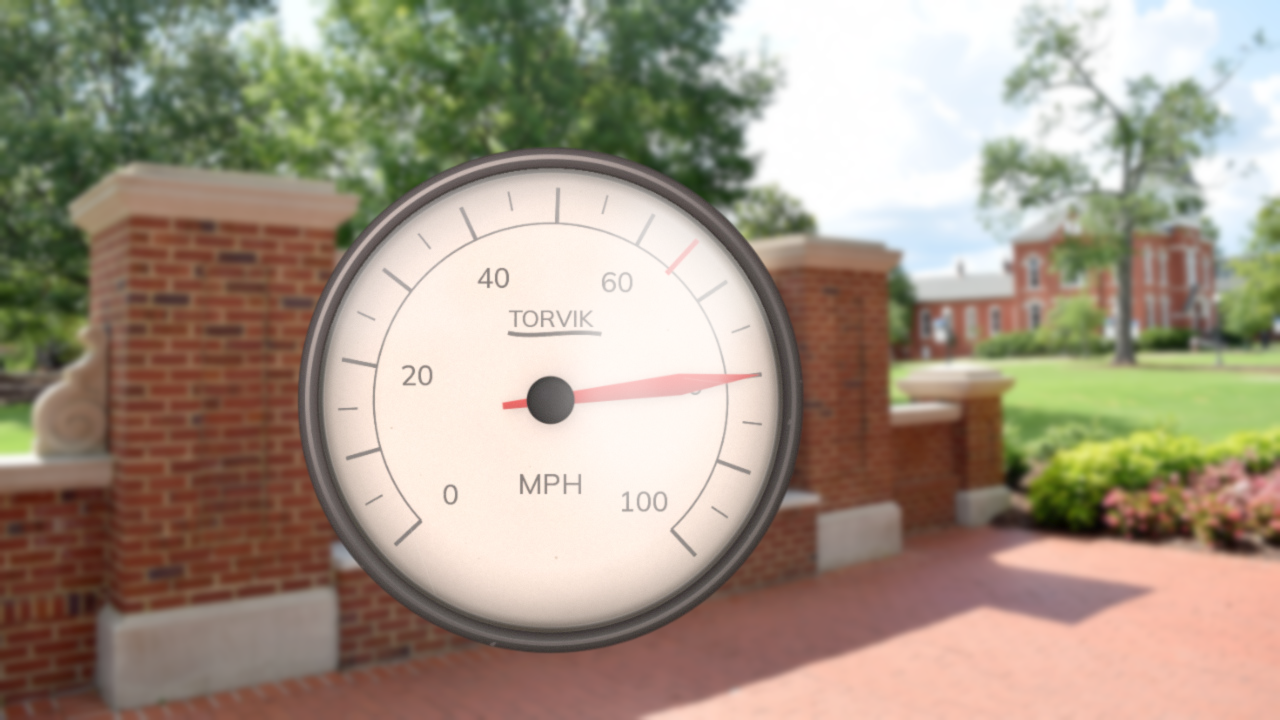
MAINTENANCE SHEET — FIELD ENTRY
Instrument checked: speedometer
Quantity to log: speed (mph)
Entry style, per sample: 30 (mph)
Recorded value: 80 (mph)
